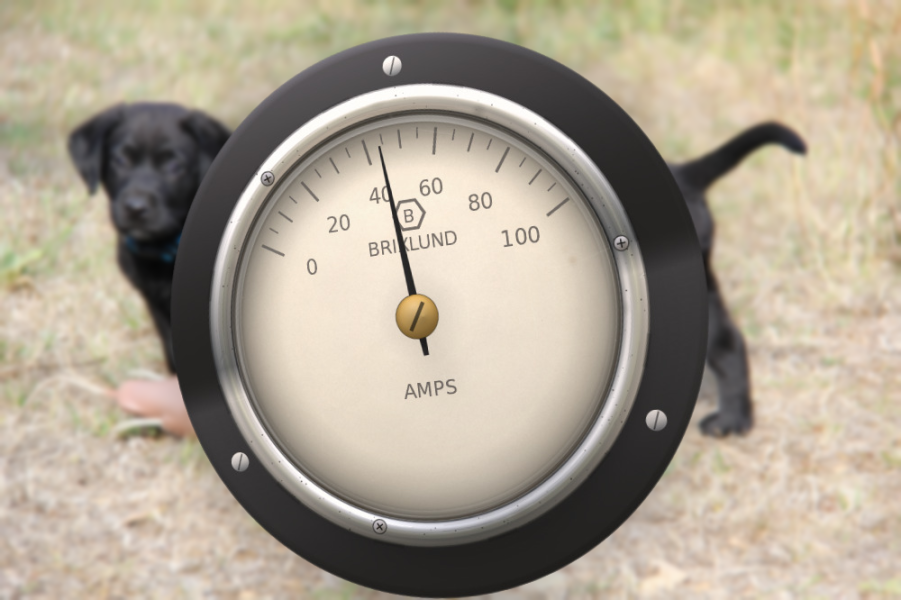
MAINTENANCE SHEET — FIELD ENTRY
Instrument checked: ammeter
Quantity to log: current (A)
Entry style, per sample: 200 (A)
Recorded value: 45 (A)
